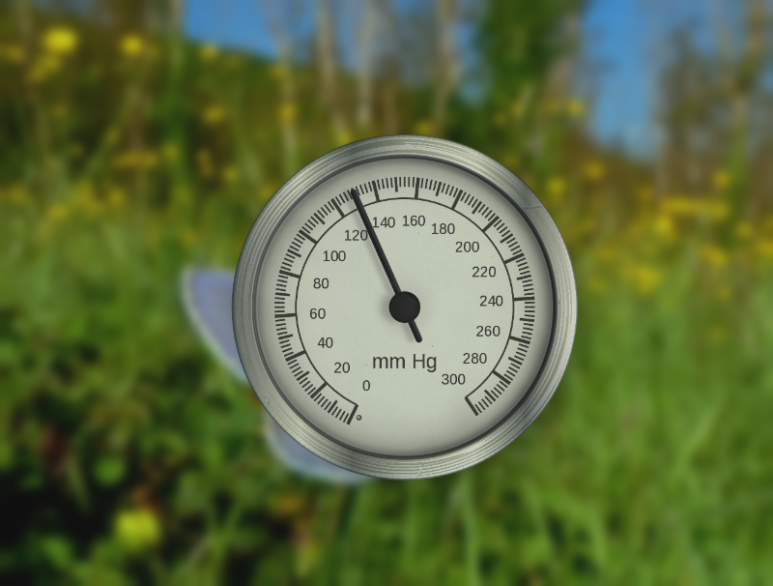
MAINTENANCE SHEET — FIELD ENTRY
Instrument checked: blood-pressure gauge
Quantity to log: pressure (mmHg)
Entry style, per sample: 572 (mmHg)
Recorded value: 130 (mmHg)
